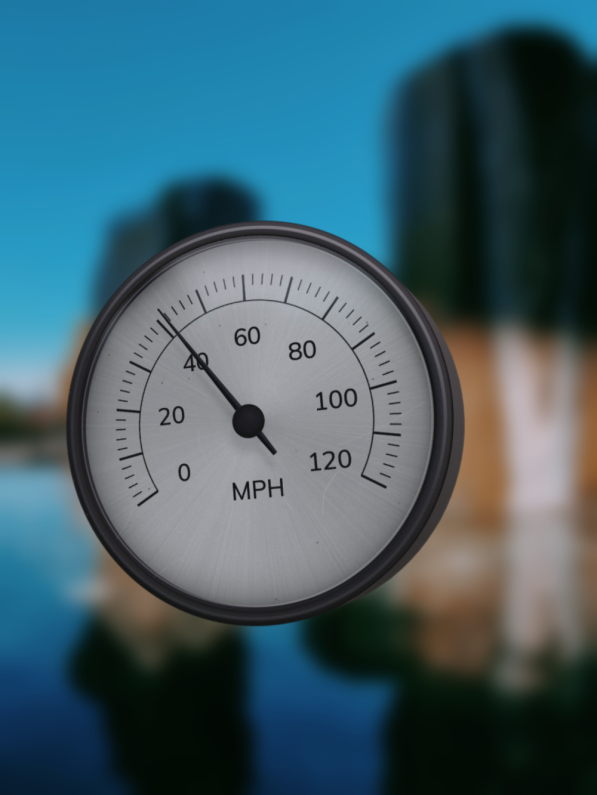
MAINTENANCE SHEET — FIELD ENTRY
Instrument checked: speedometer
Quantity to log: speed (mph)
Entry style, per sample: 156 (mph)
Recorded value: 42 (mph)
